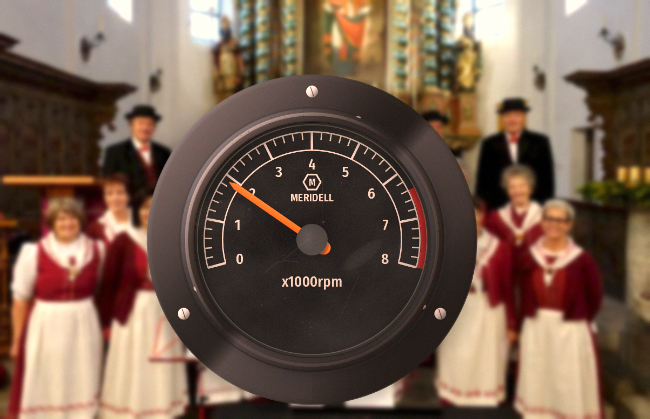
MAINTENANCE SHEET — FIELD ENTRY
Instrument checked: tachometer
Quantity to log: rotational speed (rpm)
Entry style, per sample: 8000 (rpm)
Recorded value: 1900 (rpm)
